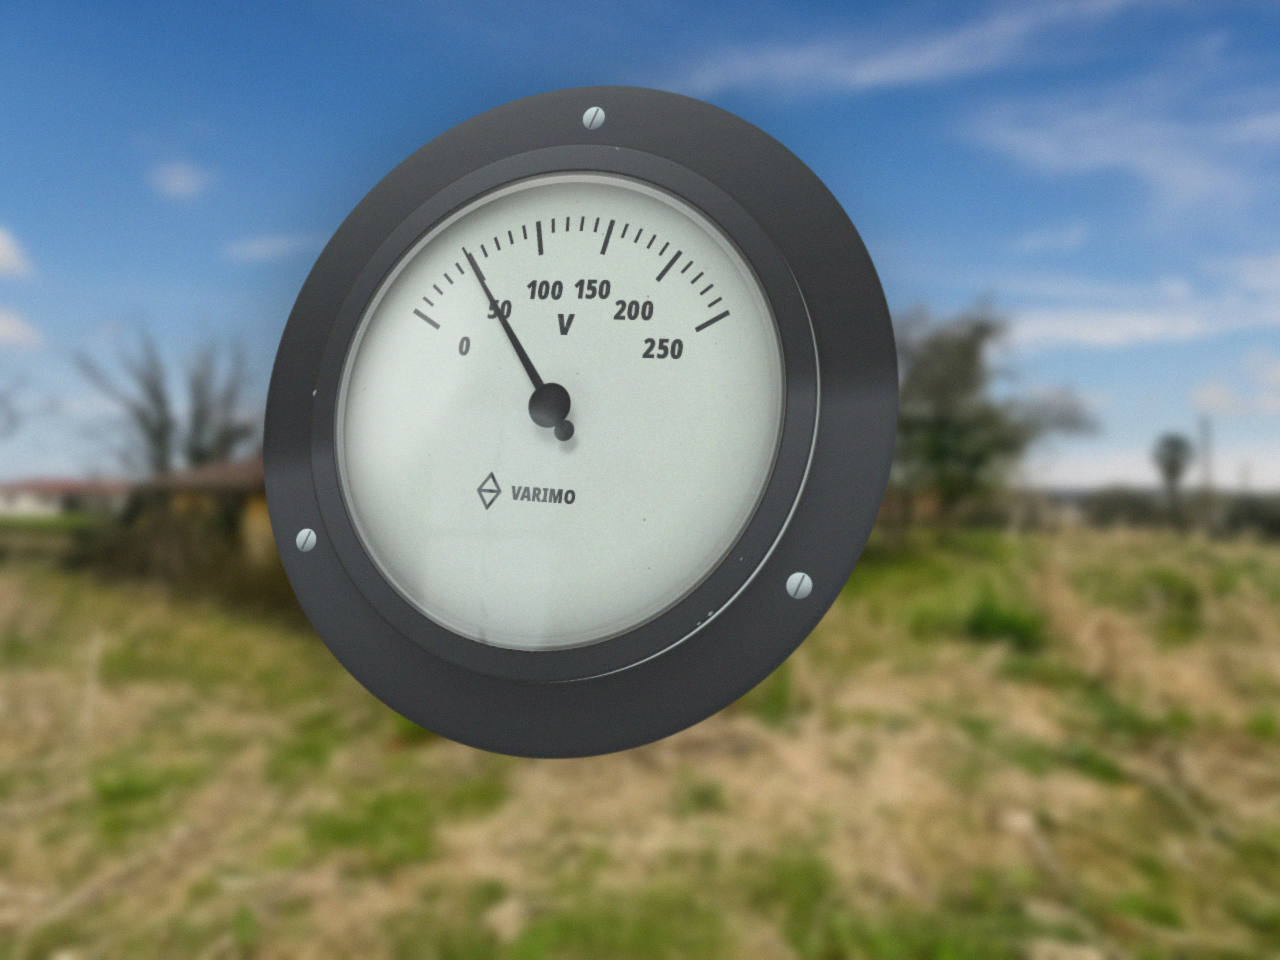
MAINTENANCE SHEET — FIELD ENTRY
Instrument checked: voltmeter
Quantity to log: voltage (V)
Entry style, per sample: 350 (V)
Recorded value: 50 (V)
